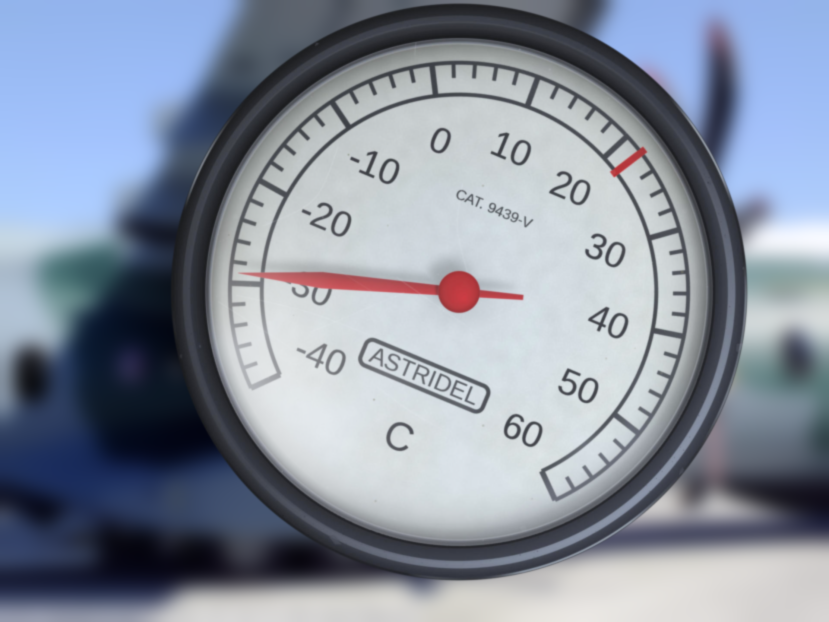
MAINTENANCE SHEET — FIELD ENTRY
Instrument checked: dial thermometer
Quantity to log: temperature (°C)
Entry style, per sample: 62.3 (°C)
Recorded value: -29 (°C)
